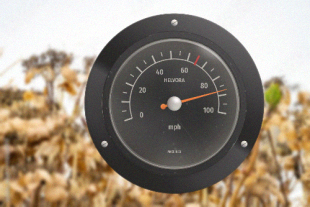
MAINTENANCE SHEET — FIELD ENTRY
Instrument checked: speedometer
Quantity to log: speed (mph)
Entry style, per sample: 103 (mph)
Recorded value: 87.5 (mph)
